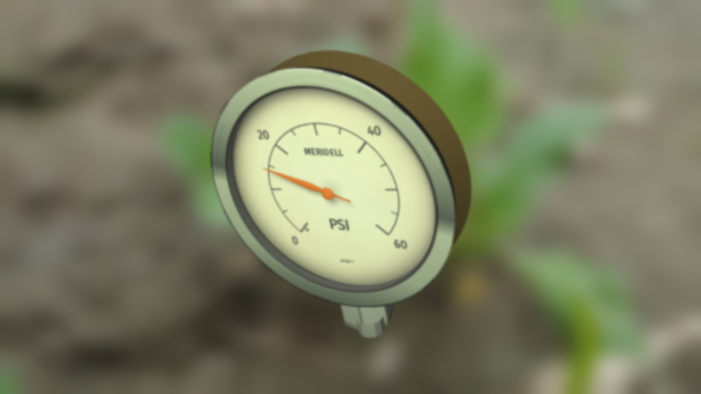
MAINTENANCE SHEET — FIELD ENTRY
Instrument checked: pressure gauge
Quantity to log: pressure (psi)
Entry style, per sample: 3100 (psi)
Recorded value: 15 (psi)
